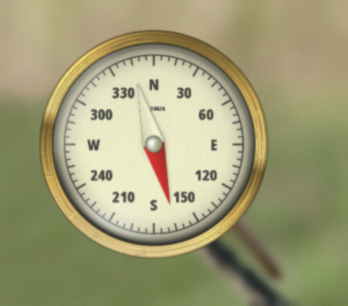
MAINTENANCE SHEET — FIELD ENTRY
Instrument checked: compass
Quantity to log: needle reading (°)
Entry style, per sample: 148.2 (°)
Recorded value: 165 (°)
